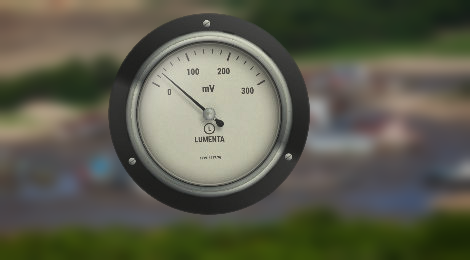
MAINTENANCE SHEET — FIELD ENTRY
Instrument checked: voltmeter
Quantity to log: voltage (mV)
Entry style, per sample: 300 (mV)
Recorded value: 30 (mV)
